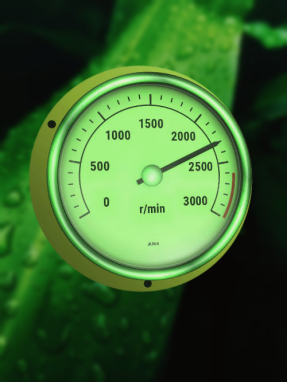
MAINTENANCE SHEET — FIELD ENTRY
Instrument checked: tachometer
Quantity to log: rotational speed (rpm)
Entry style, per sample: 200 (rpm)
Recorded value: 2300 (rpm)
